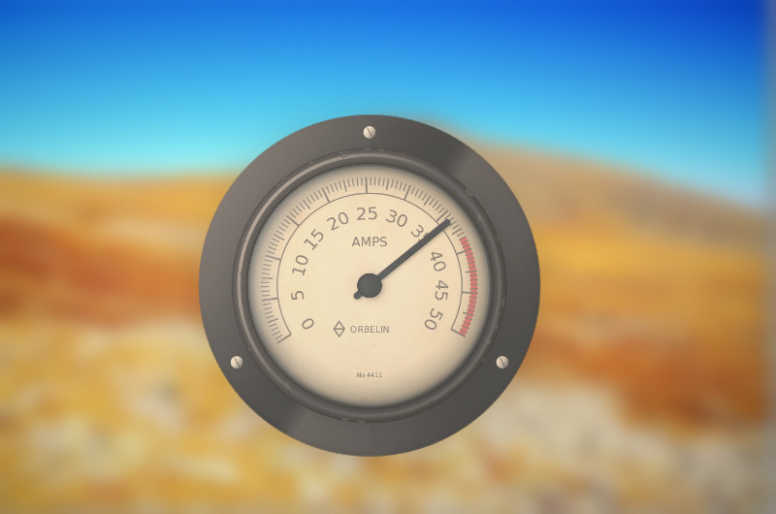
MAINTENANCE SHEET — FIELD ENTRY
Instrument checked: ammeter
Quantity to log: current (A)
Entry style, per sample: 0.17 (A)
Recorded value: 36 (A)
